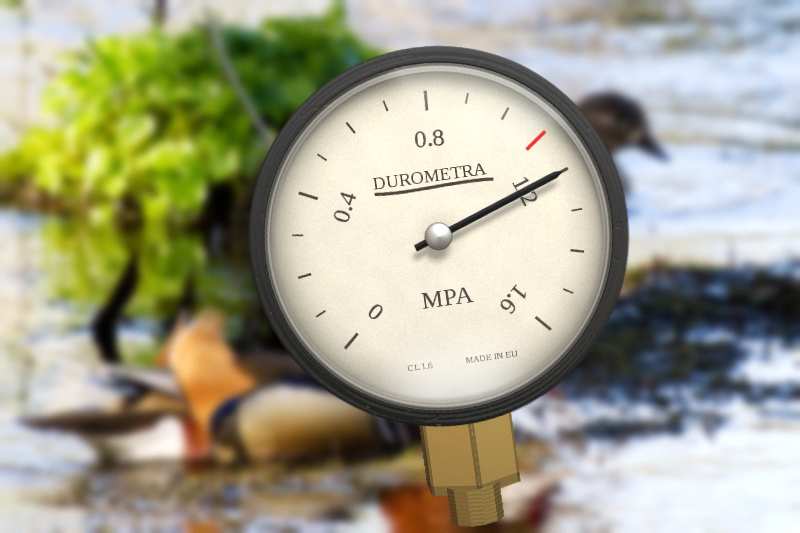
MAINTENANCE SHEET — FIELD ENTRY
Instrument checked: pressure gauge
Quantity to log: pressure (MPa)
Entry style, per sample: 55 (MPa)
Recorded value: 1.2 (MPa)
